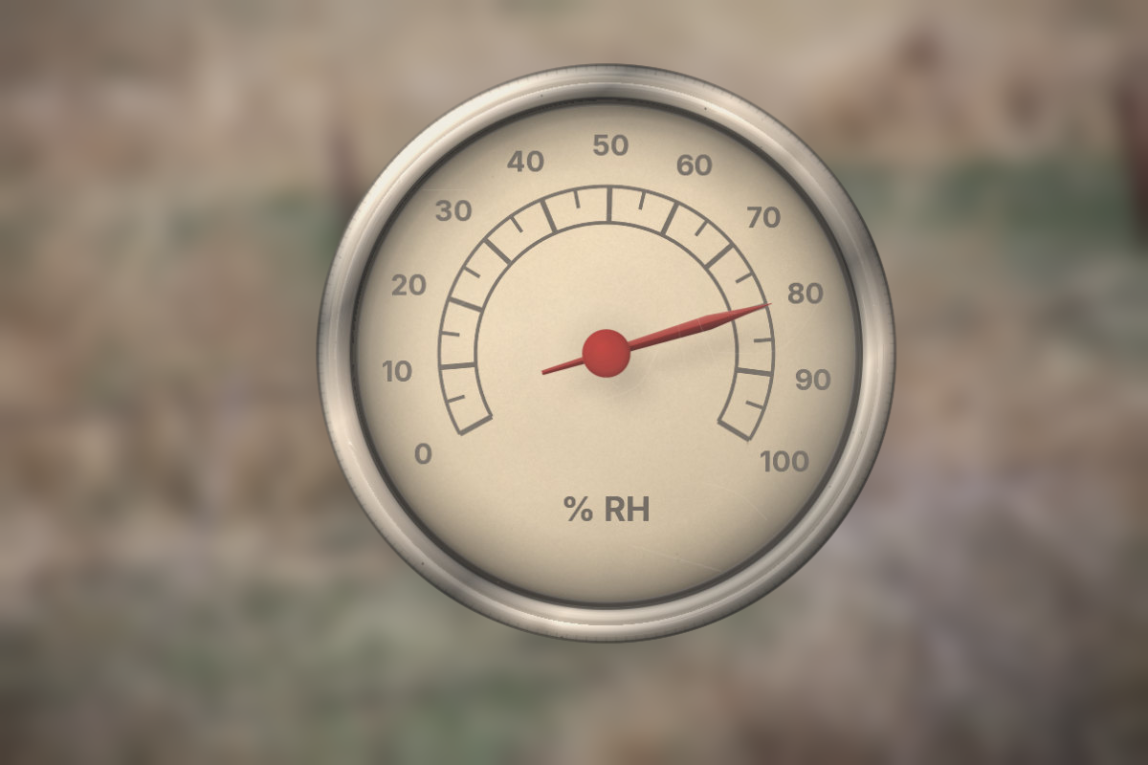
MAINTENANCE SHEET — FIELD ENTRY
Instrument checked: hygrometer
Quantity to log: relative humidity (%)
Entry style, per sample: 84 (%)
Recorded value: 80 (%)
